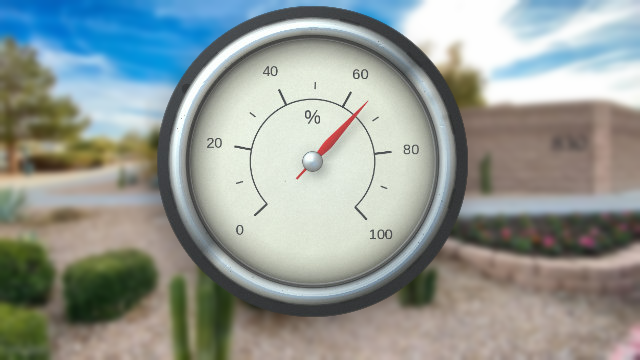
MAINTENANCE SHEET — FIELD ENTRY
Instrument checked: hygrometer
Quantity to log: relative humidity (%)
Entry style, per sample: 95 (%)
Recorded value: 65 (%)
